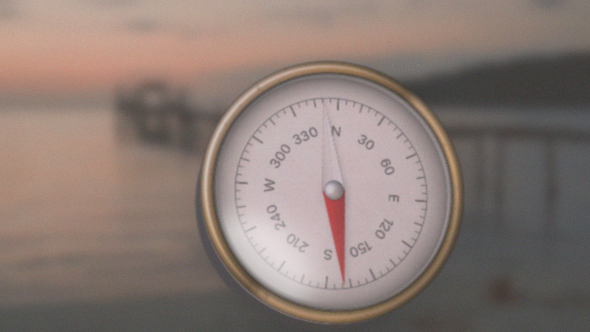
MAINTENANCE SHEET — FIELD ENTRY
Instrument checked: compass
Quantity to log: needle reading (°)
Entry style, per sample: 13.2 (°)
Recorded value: 170 (°)
